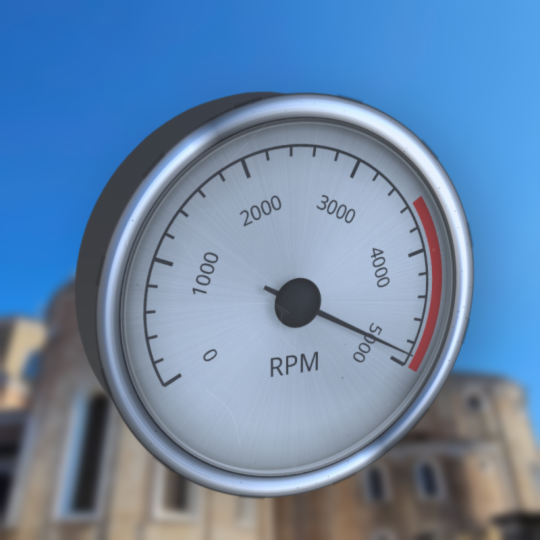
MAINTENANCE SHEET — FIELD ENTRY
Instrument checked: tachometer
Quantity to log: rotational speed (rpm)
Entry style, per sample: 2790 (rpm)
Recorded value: 4900 (rpm)
